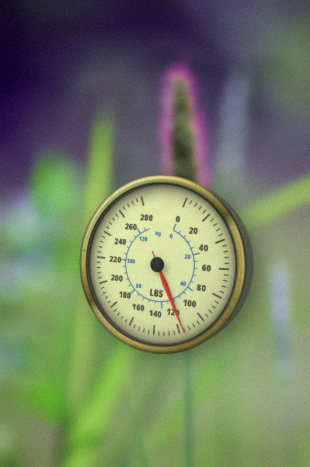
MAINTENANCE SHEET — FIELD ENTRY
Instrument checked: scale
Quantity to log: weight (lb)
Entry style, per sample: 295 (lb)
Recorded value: 116 (lb)
